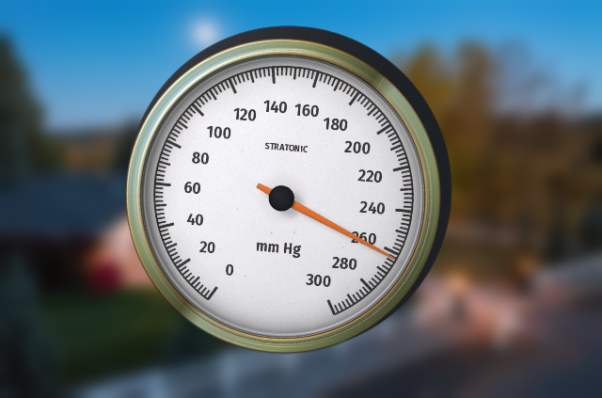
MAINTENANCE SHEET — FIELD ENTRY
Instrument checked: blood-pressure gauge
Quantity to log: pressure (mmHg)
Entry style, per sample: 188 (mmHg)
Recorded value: 262 (mmHg)
